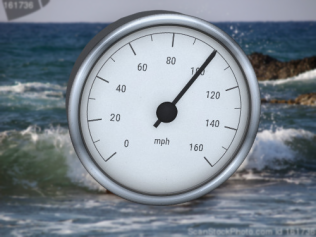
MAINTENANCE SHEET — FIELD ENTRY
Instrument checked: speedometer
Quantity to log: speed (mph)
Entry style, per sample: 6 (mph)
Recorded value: 100 (mph)
